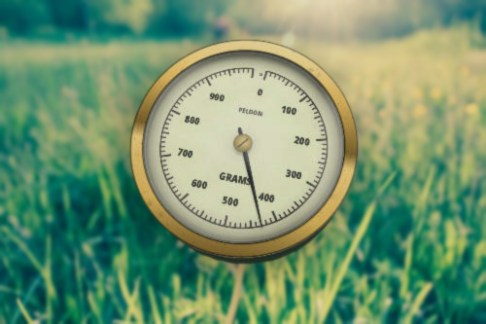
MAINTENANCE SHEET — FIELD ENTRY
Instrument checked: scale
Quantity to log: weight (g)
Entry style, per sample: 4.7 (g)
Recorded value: 430 (g)
